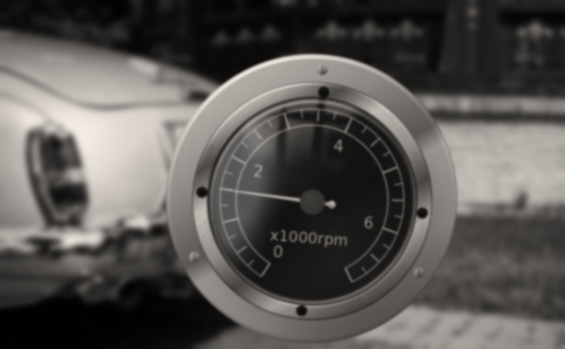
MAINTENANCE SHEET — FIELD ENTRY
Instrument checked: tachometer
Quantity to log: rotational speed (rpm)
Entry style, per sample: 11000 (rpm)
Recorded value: 1500 (rpm)
